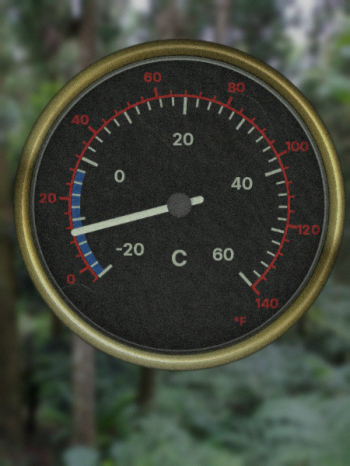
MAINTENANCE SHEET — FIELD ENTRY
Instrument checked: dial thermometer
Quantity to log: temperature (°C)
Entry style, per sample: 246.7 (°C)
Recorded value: -12 (°C)
